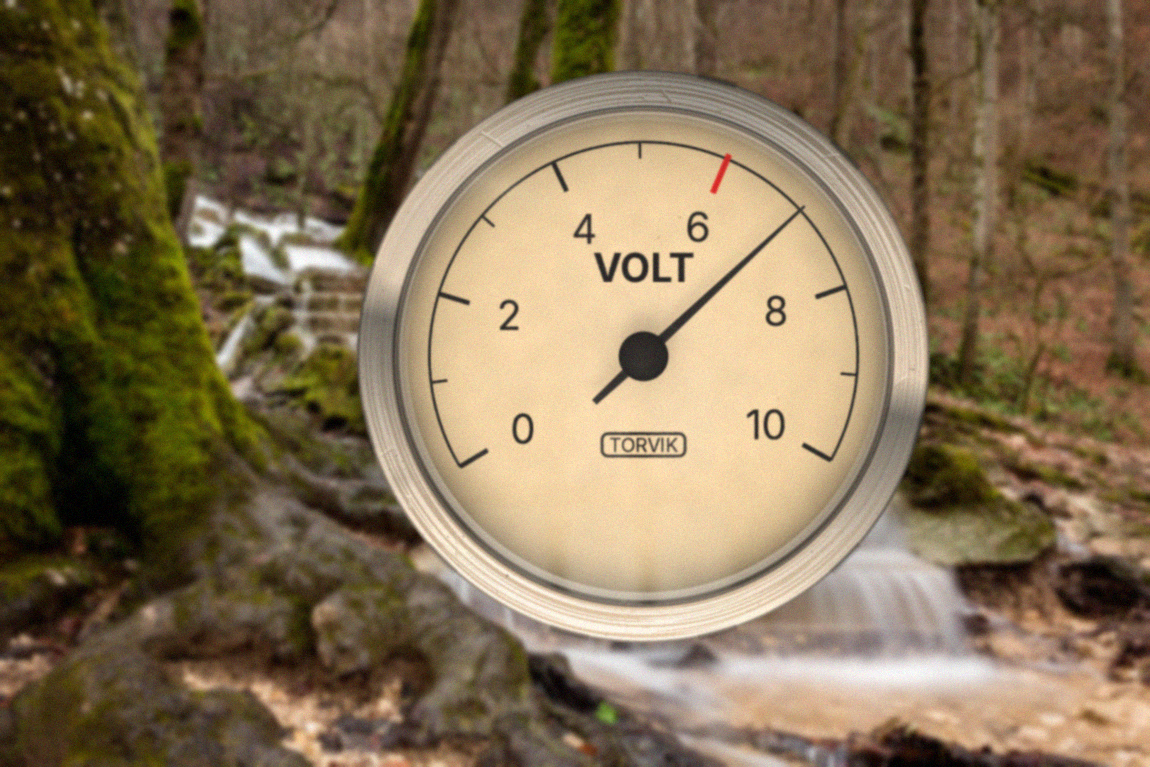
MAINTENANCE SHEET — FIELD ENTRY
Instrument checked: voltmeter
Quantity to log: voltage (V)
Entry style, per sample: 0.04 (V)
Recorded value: 7 (V)
